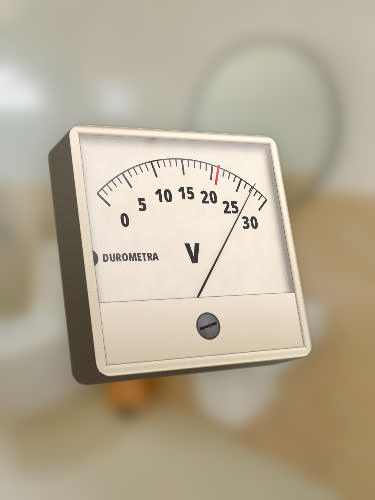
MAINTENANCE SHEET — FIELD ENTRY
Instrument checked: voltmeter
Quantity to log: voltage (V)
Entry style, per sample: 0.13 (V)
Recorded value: 27 (V)
